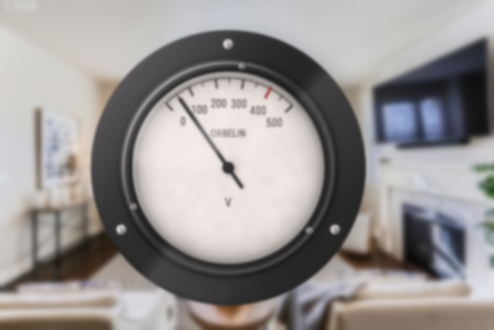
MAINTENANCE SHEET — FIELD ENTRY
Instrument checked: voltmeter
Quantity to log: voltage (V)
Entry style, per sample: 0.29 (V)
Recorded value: 50 (V)
